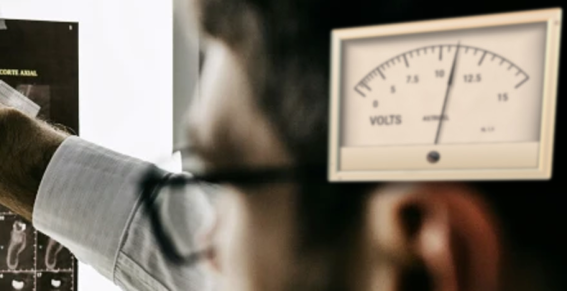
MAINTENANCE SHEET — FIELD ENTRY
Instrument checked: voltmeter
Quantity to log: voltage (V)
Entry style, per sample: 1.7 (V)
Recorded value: 11 (V)
